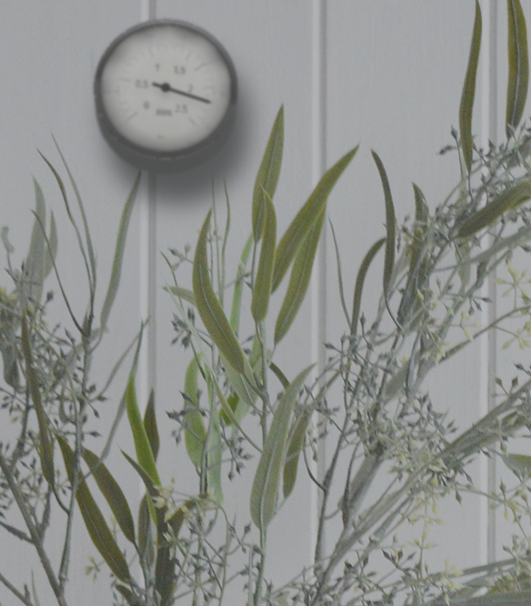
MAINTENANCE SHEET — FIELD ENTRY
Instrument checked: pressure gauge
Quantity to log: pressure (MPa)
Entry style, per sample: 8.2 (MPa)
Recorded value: 2.2 (MPa)
